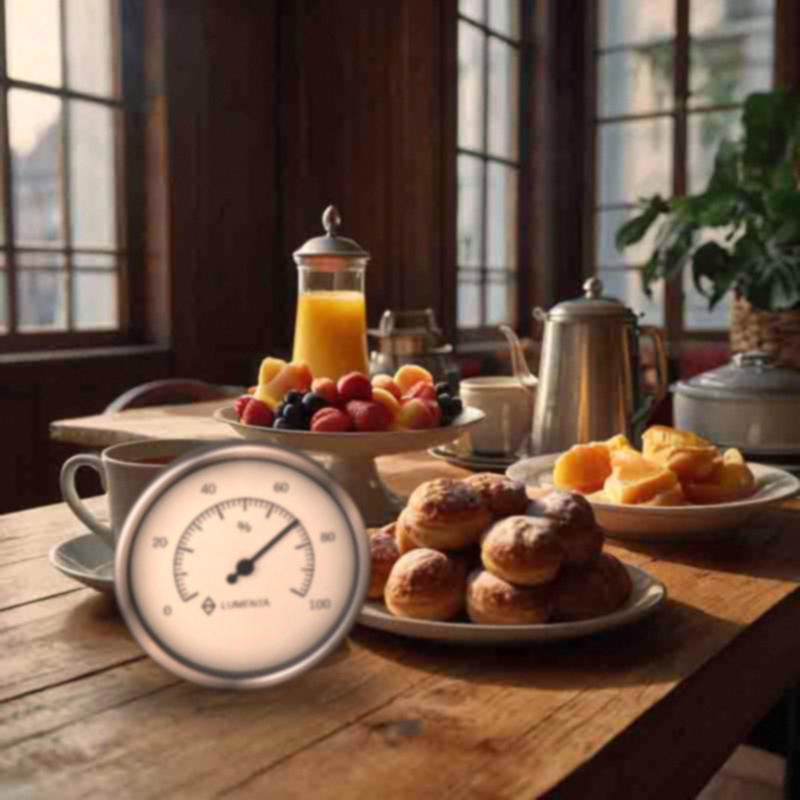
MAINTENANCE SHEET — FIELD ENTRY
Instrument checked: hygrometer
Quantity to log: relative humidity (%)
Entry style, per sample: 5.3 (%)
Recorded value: 70 (%)
